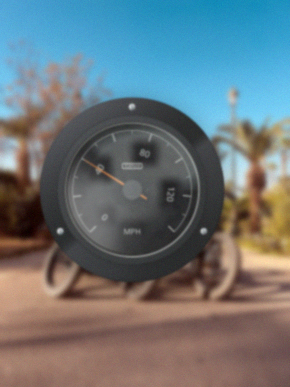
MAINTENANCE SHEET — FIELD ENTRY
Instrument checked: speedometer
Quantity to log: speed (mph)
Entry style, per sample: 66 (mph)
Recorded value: 40 (mph)
